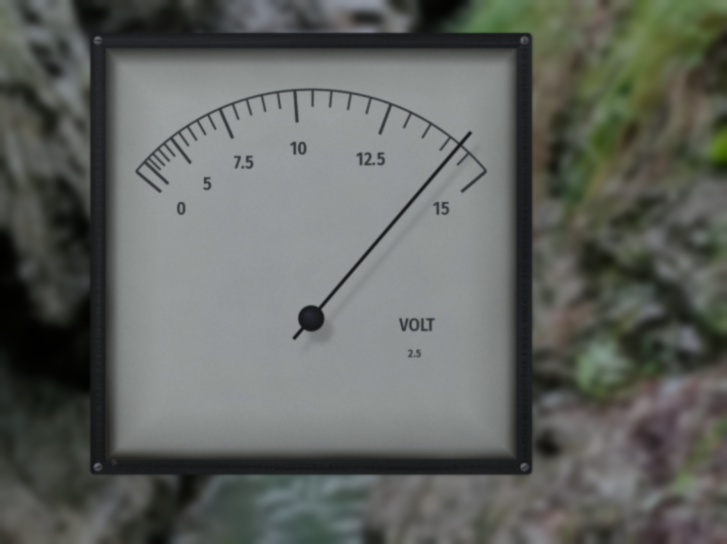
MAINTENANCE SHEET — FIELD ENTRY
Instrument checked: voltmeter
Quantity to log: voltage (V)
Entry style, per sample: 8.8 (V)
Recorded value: 14.25 (V)
